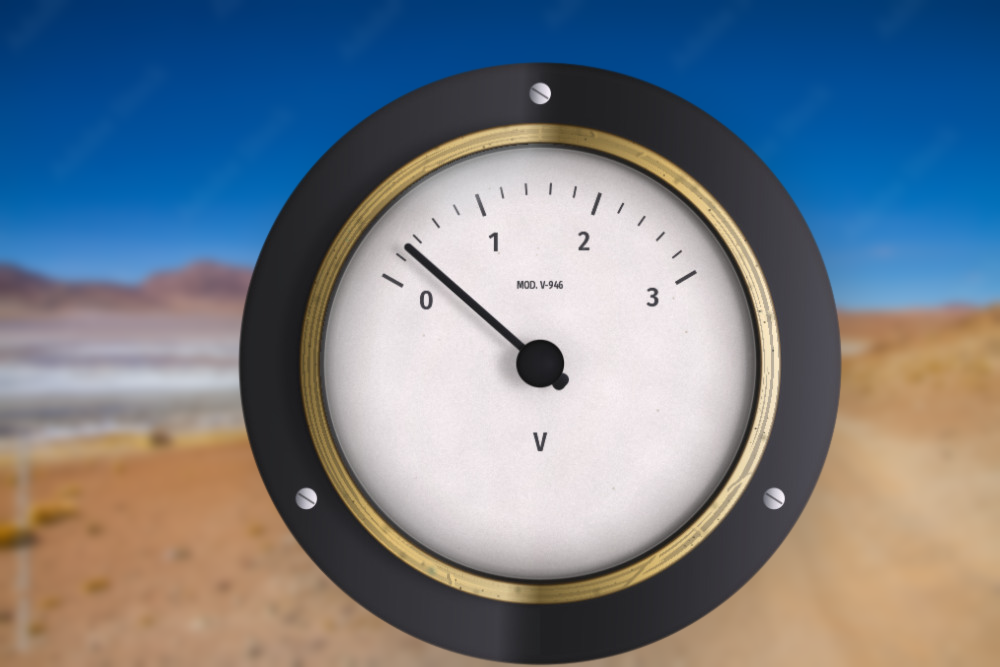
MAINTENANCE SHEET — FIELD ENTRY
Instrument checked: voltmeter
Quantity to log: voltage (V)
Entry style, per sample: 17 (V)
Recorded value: 0.3 (V)
